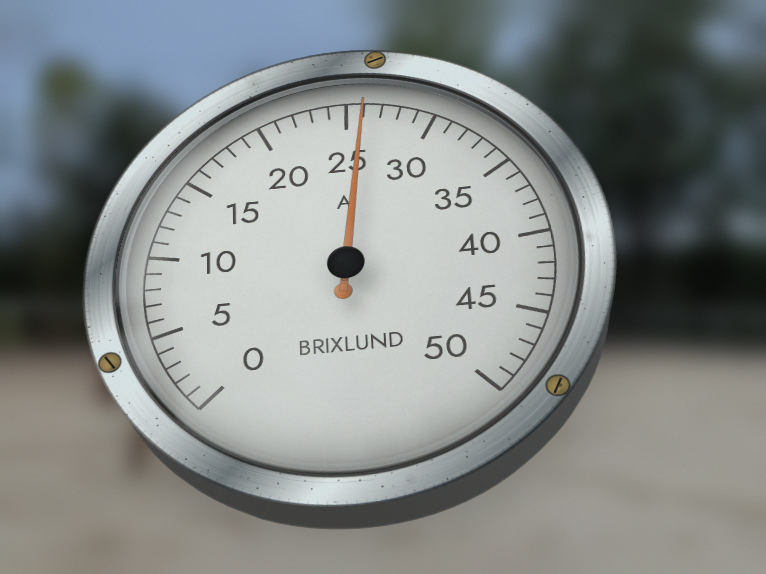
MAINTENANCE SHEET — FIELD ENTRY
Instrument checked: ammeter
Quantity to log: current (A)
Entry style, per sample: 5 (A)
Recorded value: 26 (A)
